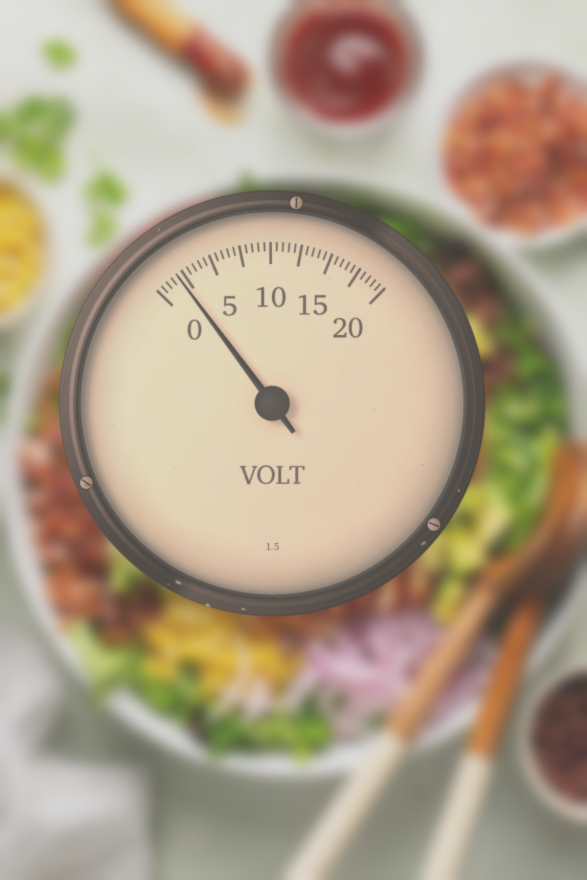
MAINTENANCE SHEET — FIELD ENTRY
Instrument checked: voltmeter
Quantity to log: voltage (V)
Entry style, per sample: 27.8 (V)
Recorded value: 2 (V)
